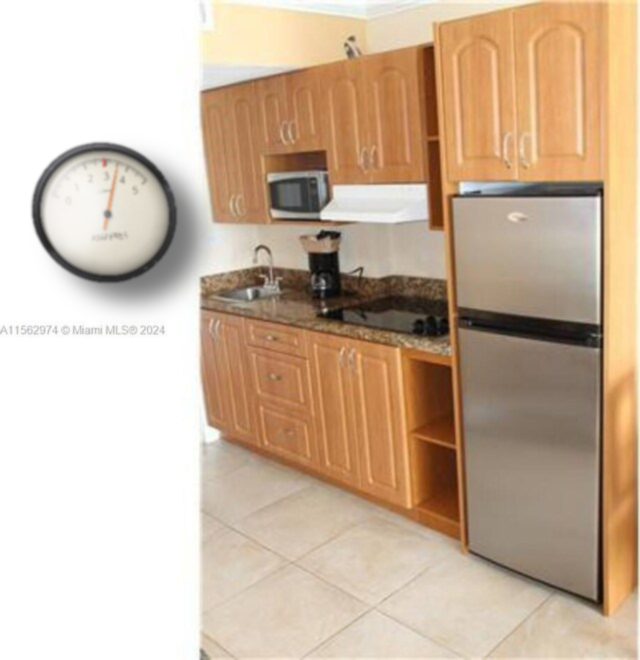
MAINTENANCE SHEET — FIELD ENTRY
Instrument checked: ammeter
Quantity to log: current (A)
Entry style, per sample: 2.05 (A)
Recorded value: 3.5 (A)
